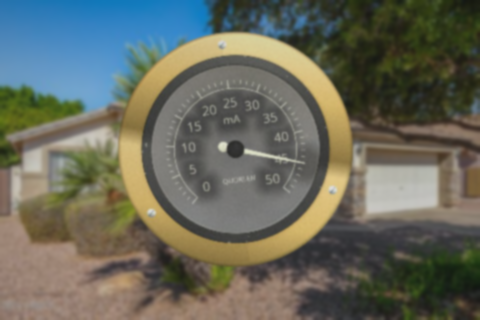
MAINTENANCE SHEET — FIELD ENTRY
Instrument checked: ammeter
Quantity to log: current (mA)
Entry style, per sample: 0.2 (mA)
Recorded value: 45 (mA)
